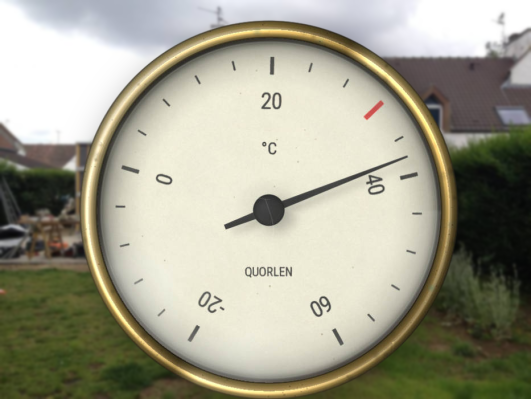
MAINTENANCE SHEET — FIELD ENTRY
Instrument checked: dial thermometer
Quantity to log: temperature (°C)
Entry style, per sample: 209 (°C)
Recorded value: 38 (°C)
